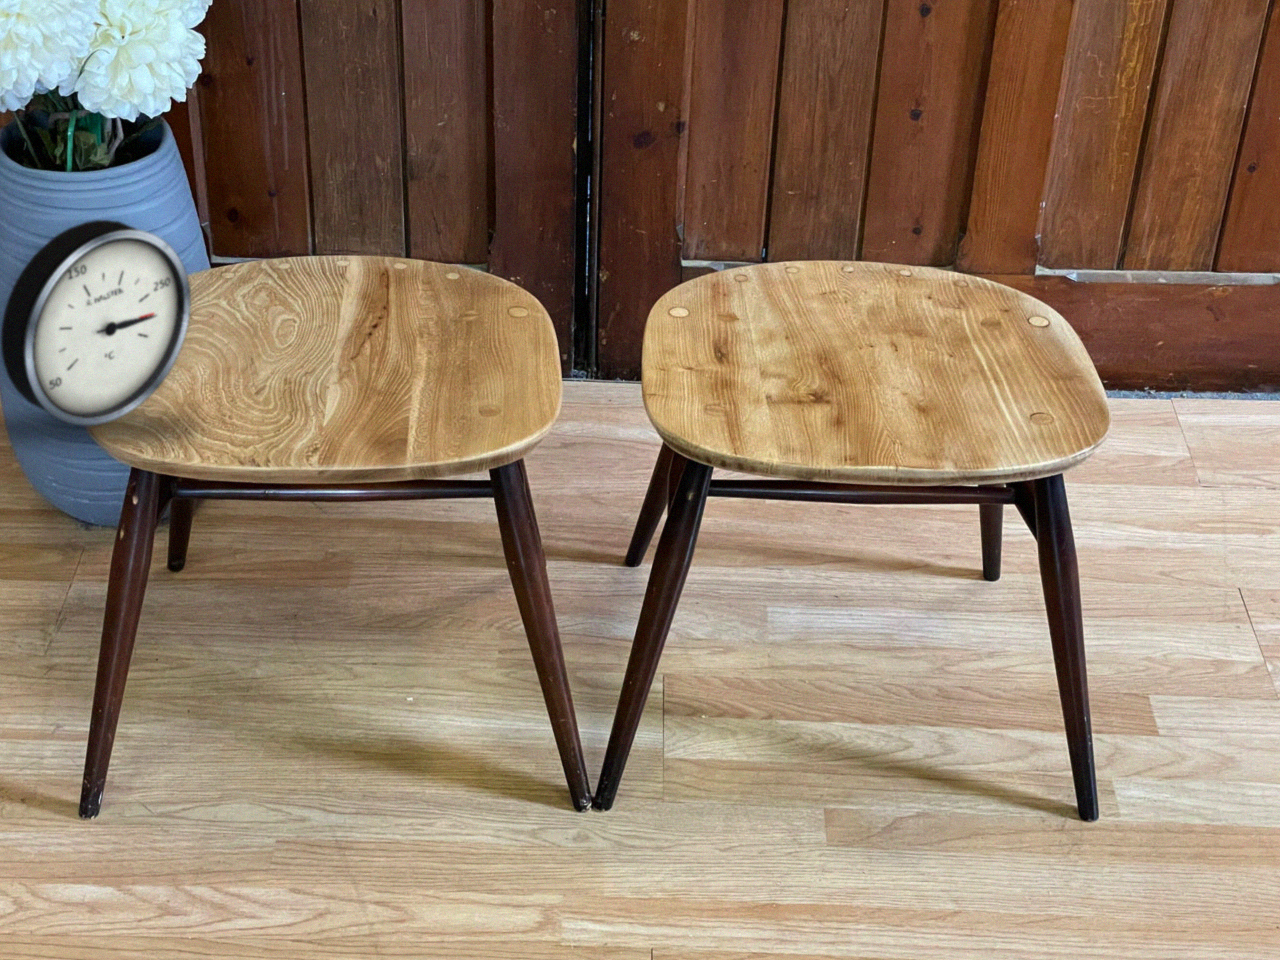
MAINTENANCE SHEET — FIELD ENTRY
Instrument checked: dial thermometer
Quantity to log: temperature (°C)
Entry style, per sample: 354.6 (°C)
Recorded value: 275 (°C)
